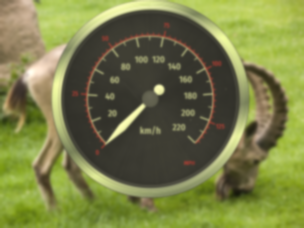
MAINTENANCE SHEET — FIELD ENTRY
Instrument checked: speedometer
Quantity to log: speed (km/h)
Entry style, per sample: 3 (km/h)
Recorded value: 0 (km/h)
